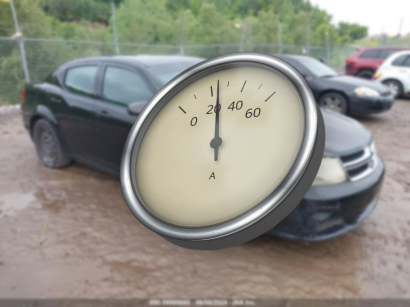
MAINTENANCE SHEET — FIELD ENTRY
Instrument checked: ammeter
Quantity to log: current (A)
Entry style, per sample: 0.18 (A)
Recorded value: 25 (A)
